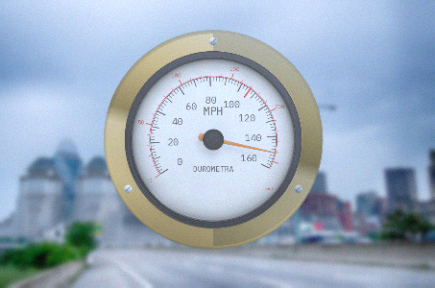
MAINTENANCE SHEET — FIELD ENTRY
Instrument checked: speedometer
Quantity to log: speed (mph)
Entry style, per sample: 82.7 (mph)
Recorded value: 150 (mph)
